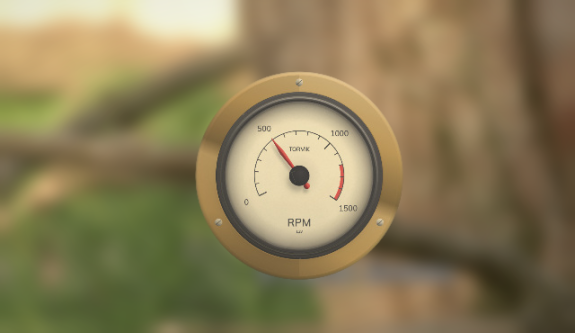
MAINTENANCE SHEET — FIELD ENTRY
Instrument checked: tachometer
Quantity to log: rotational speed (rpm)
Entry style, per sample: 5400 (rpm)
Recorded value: 500 (rpm)
